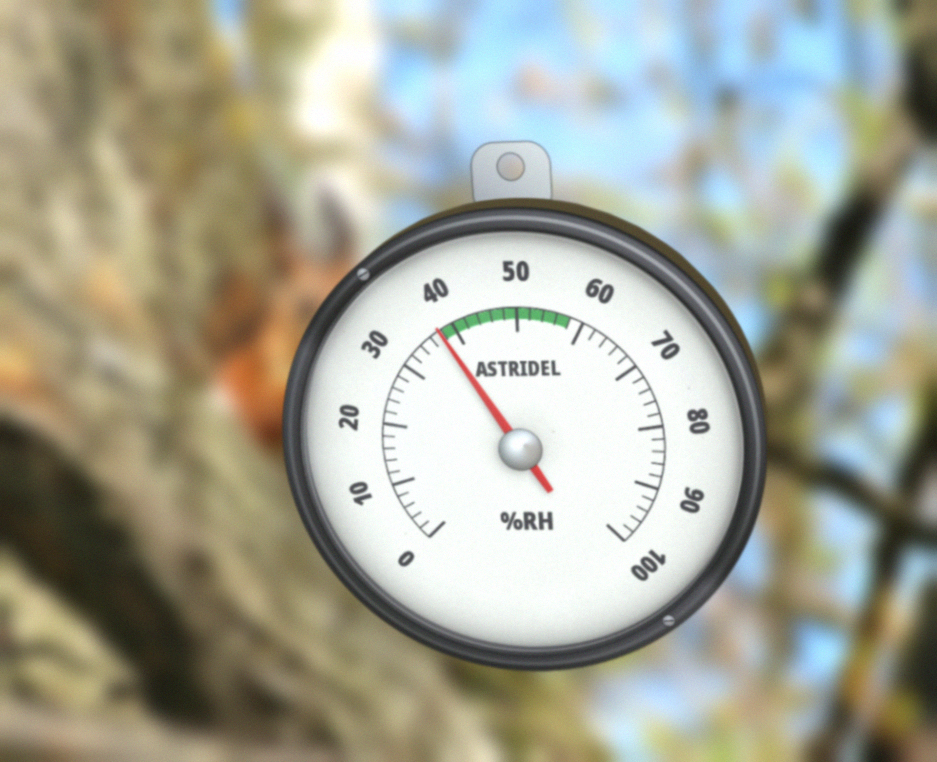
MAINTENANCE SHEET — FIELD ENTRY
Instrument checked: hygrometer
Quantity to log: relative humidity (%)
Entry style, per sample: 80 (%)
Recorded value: 38 (%)
